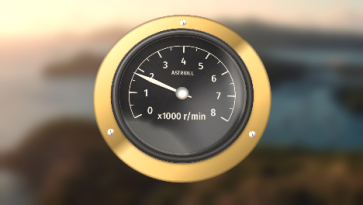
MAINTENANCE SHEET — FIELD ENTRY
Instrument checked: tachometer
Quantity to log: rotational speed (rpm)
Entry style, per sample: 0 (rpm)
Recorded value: 1750 (rpm)
